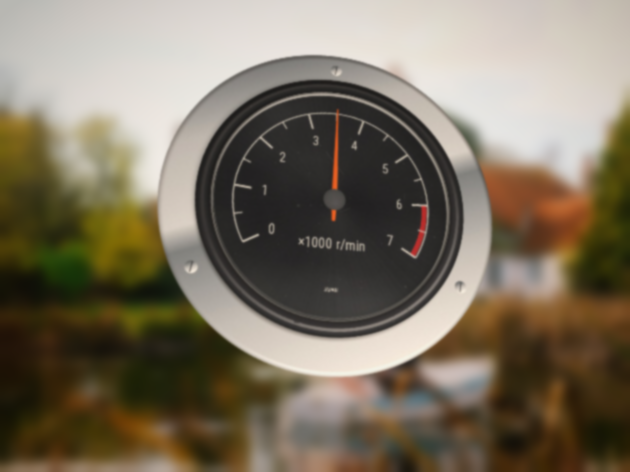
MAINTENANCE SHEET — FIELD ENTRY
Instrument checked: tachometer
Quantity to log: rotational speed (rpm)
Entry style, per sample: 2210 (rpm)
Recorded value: 3500 (rpm)
